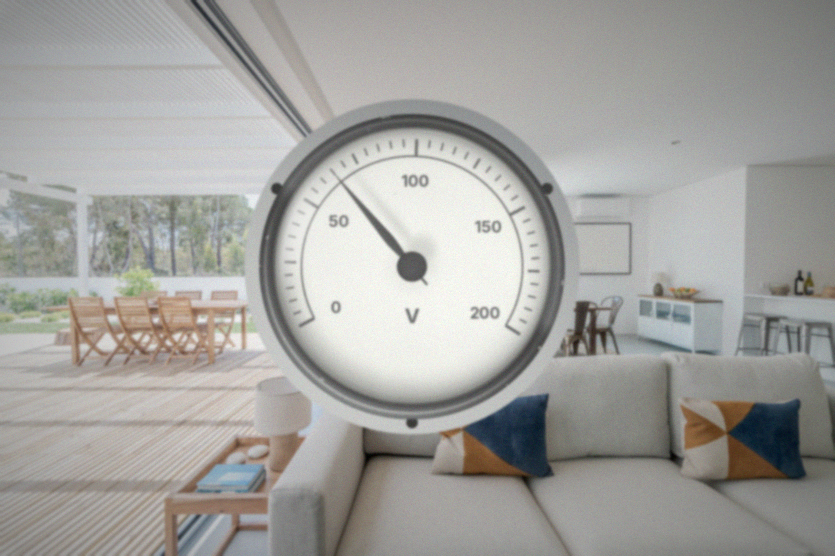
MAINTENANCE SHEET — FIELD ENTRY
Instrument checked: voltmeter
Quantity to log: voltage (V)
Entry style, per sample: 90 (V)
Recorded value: 65 (V)
